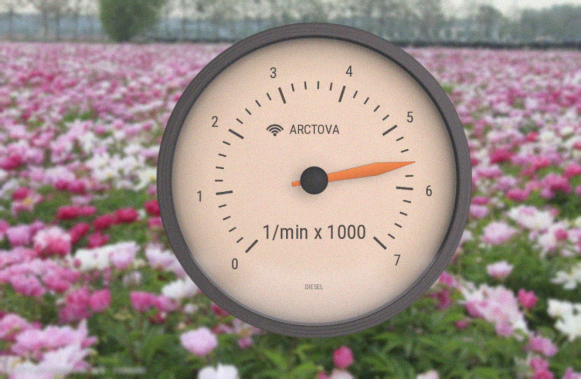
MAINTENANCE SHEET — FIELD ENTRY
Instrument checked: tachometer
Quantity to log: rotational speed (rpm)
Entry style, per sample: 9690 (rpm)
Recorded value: 5600 (rpm)
